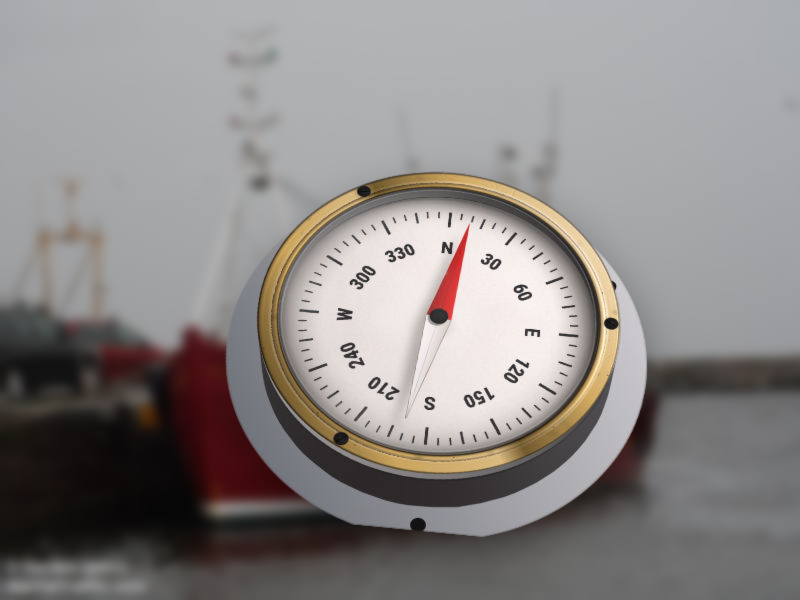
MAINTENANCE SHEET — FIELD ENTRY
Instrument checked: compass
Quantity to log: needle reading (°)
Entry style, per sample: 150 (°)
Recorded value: 10 (°)
